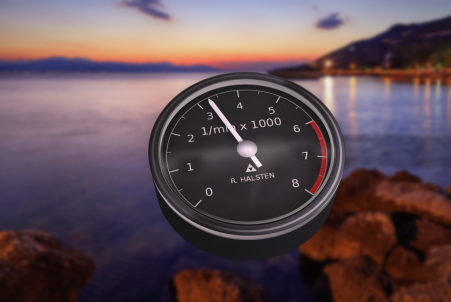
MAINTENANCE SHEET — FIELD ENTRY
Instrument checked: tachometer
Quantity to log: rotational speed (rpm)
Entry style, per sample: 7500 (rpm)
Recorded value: 3250 (rpm)
